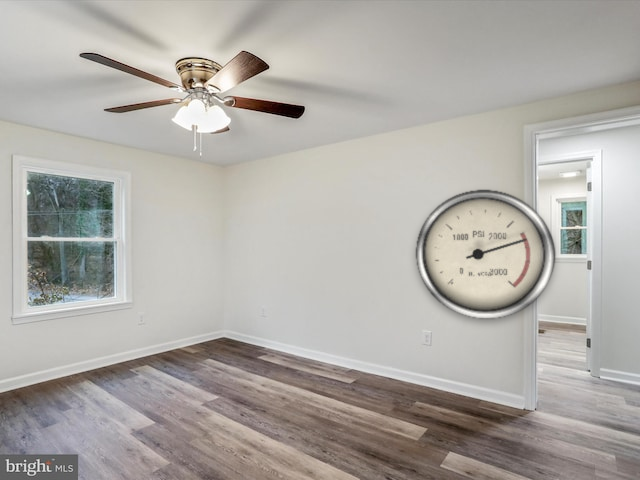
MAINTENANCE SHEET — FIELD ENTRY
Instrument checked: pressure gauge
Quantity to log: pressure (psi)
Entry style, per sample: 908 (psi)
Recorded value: 2300 (psi)
